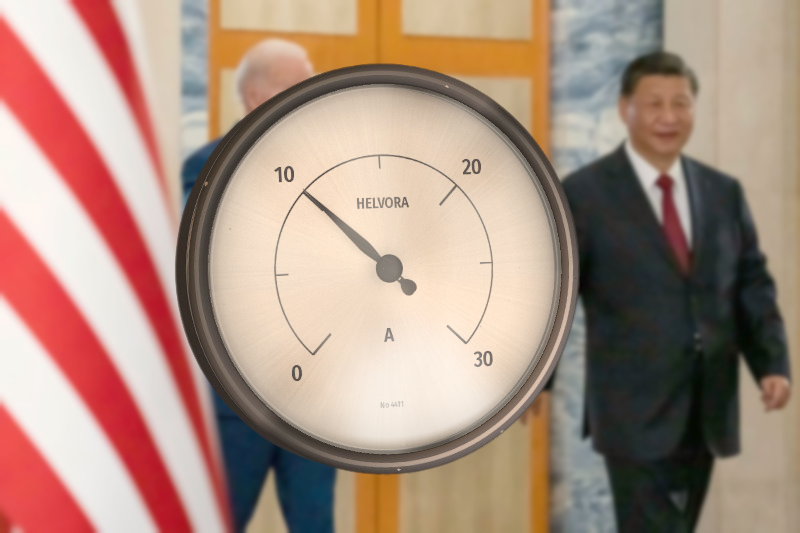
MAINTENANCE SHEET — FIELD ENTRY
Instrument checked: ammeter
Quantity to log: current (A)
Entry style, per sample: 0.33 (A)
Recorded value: 10 (A)
